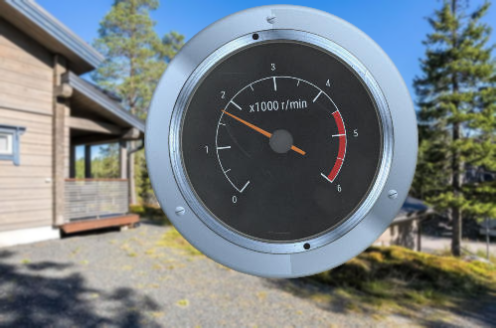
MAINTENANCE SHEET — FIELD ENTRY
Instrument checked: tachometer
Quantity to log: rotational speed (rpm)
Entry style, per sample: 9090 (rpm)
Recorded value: 1750 (rpm)
